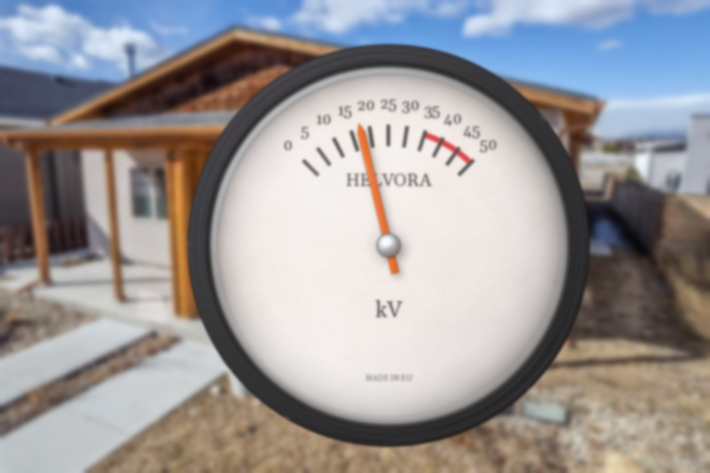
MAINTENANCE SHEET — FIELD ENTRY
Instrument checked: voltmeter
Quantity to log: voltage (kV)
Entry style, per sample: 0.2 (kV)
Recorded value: 17.5 (kV)
